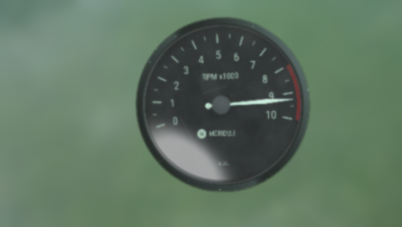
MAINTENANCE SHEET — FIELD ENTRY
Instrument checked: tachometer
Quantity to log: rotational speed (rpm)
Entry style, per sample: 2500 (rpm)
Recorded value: 9250 (rpm)
